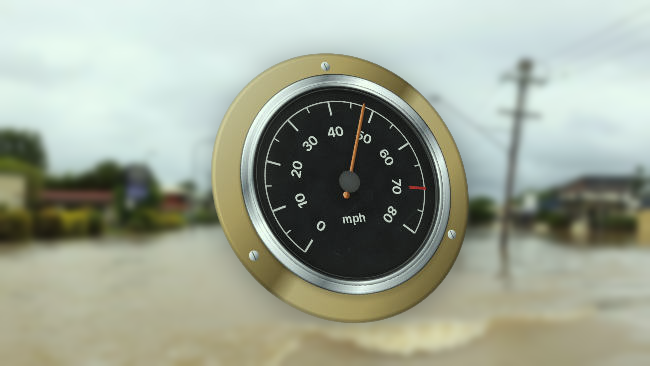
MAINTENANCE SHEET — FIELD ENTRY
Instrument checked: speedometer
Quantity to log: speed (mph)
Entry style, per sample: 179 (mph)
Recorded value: 47.5 (mph)
